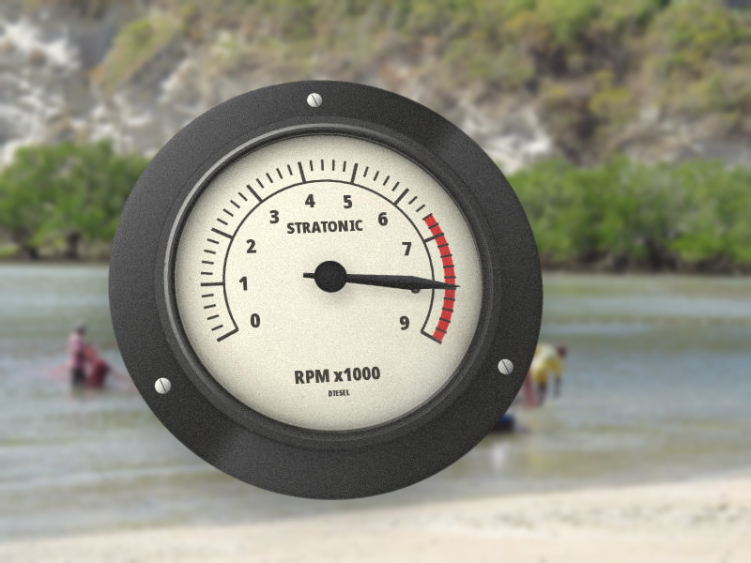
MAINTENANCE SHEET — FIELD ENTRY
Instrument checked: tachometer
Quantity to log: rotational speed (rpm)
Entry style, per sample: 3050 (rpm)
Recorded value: 8000 (rpm)
